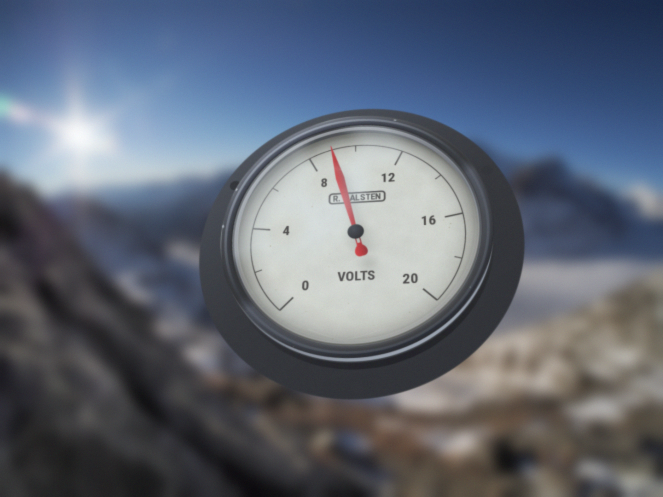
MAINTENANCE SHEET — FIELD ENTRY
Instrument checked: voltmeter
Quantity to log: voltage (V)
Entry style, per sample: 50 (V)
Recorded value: 9 (V)
